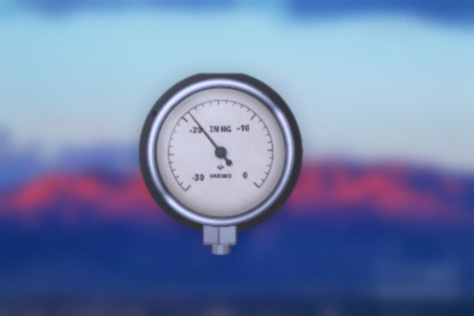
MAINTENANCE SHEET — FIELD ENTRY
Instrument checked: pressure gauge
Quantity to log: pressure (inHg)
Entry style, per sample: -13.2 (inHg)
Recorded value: -19 (inHg)
